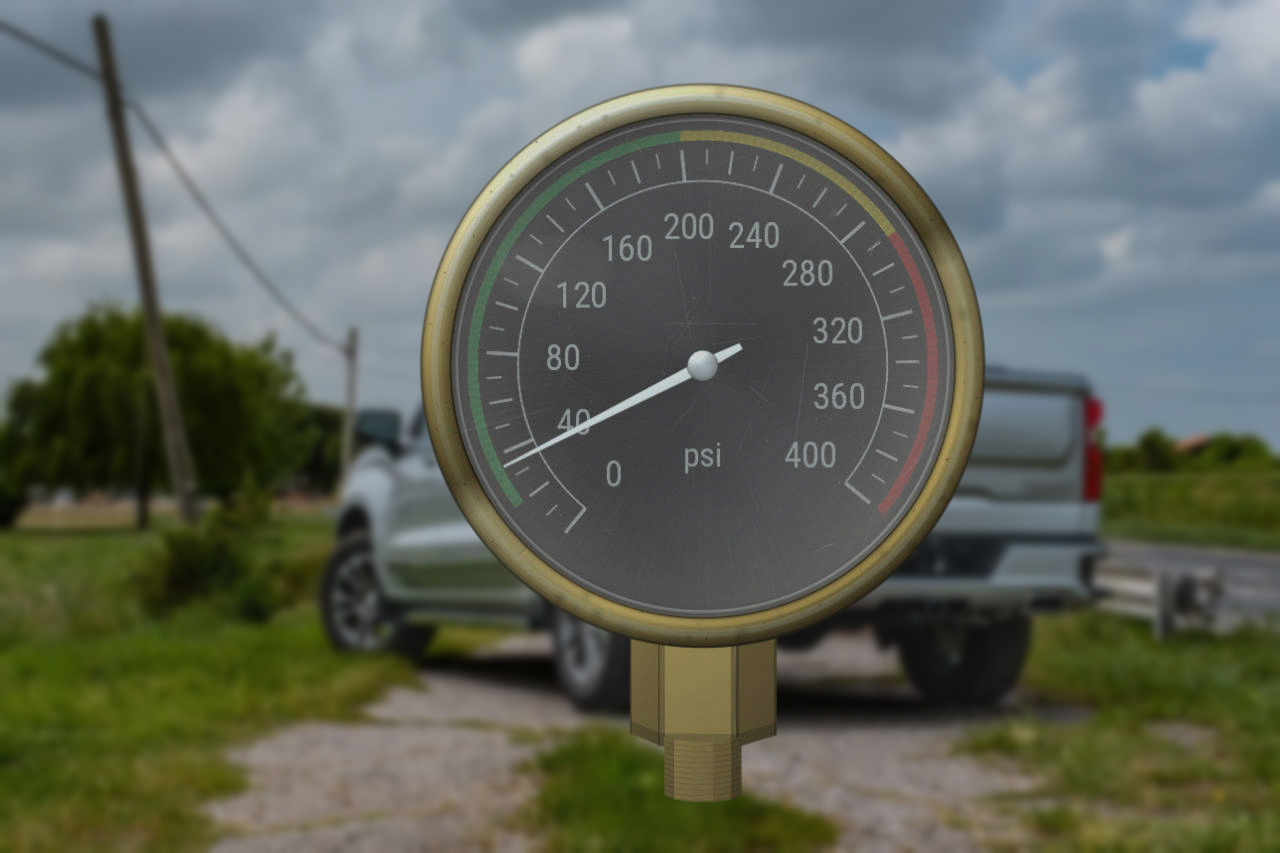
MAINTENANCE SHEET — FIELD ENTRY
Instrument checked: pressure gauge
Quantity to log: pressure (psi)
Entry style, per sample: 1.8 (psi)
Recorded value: 35 (psi)
